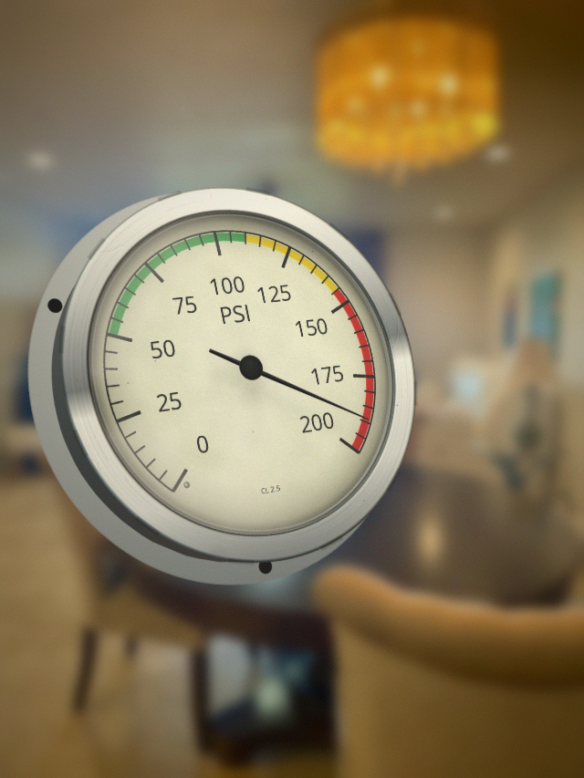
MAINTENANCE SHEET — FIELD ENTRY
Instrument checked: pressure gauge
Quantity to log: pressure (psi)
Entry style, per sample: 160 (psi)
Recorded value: 190 (psi)
